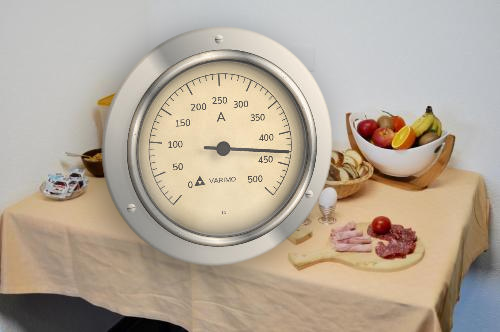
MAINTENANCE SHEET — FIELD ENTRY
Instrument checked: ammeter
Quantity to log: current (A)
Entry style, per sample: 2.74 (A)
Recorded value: 430 (A)
